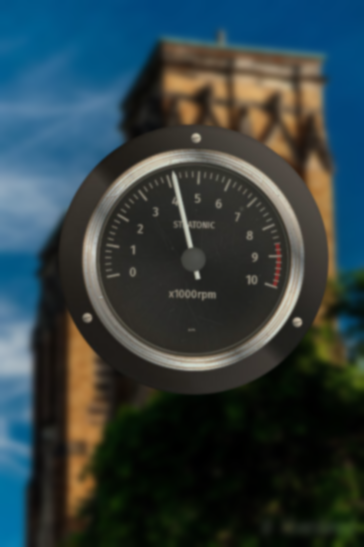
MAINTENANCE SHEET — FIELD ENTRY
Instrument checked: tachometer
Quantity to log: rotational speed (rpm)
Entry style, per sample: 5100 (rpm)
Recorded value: 4200 (rpm)
